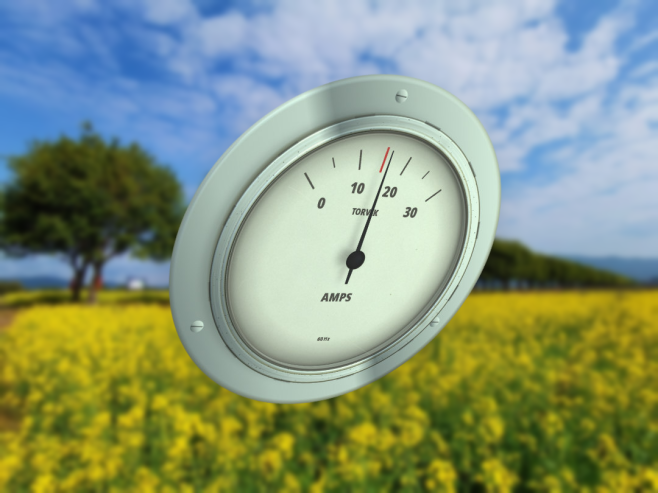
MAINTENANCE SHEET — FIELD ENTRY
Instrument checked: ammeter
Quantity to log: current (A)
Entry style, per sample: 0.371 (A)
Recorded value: 15 (A)
